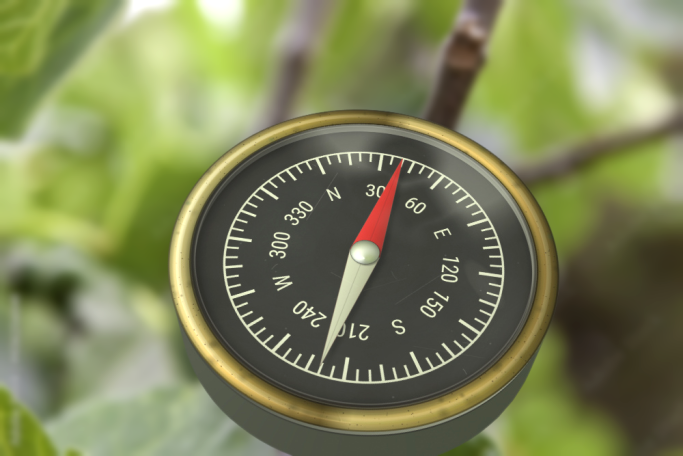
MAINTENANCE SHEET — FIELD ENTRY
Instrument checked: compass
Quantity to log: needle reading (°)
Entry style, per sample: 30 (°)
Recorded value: 40 (°)
